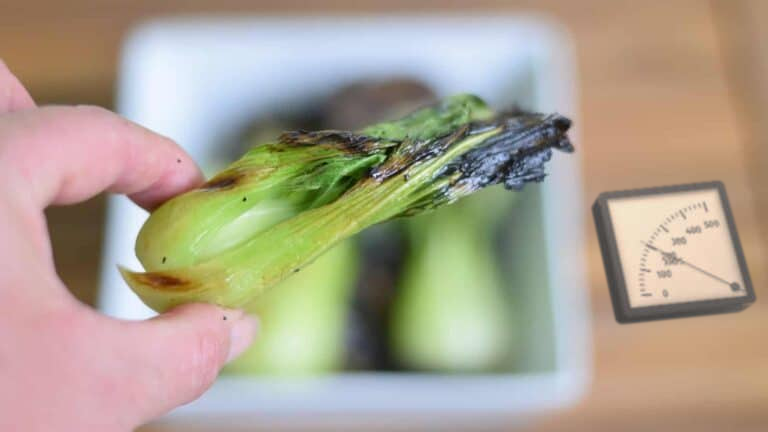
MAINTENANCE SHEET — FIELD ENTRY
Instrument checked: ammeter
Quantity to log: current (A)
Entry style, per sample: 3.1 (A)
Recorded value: 200 (A)
